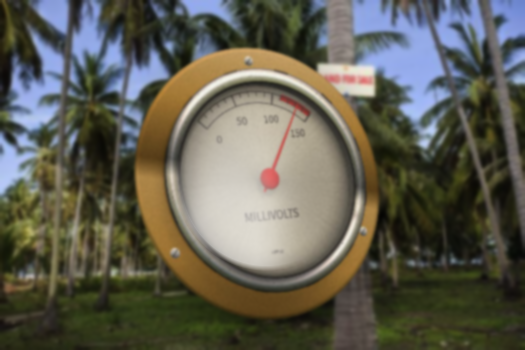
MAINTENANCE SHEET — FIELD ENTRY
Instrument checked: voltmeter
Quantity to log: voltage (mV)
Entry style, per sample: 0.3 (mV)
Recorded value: 130 (mV)
